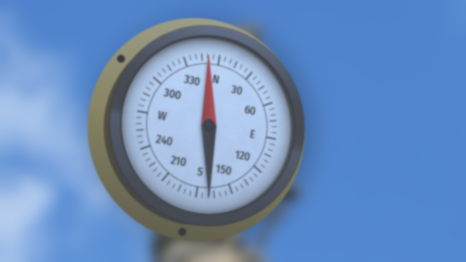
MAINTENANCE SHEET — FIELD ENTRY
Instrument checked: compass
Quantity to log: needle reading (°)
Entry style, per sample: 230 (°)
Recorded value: 350 (°)
